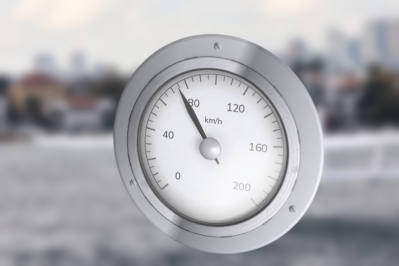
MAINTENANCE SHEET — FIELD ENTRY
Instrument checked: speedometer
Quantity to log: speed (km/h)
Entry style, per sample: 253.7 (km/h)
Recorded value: 75 (km/h)
